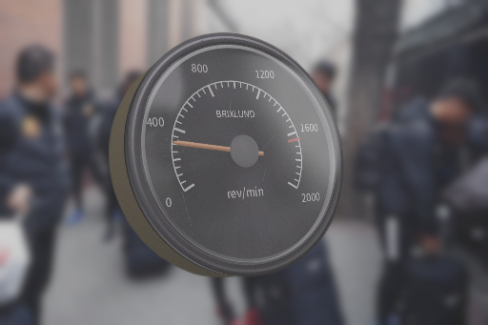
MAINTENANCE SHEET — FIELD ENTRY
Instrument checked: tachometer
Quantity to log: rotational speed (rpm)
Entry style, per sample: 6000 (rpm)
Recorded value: 300 (rpm)
